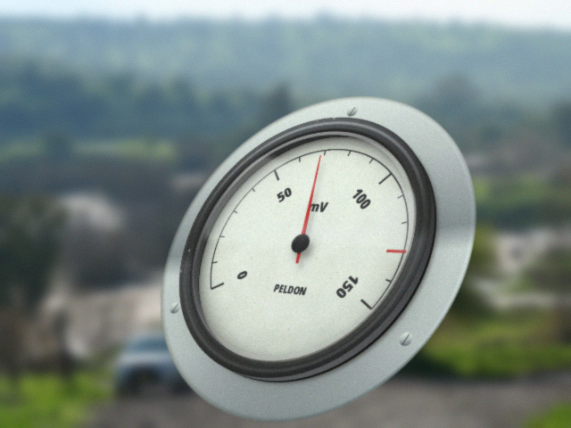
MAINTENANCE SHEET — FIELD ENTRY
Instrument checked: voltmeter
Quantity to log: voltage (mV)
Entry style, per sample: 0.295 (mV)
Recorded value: 70 (mV)
